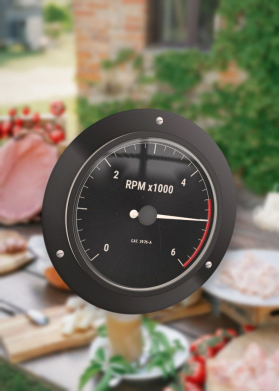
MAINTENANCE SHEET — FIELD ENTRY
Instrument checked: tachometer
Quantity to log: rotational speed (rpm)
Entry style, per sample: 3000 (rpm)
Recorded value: 5000 (rpm)
